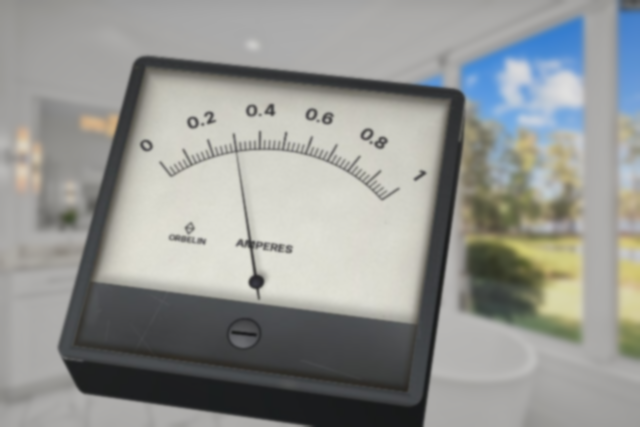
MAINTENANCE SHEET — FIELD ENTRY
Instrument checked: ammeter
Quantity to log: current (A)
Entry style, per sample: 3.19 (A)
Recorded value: 0.3 (A)
